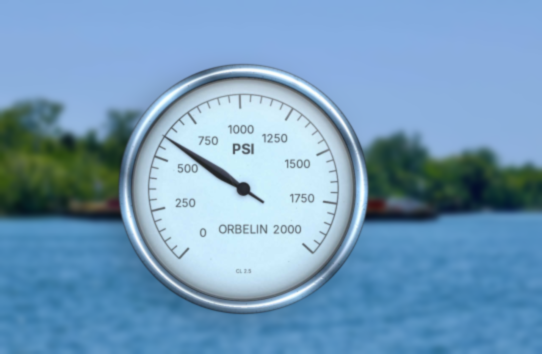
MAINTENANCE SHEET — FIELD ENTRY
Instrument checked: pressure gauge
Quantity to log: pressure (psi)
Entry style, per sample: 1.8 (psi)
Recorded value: 600 (psi)
